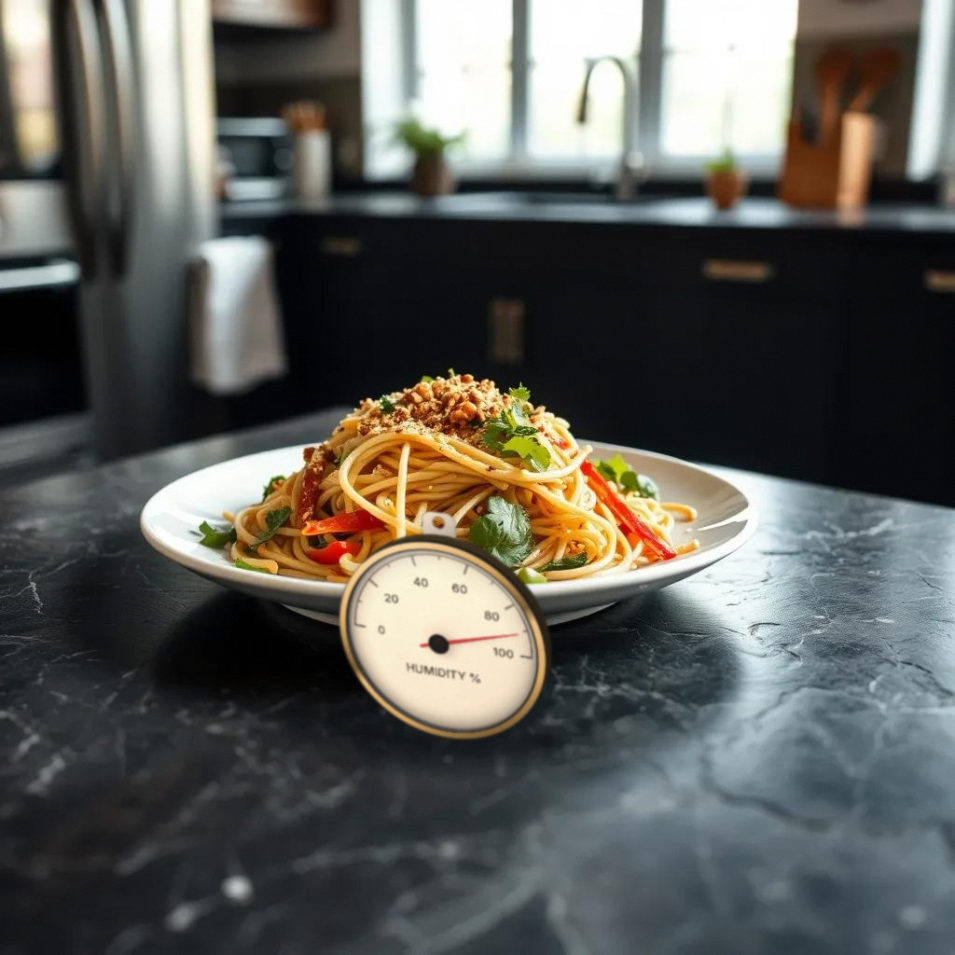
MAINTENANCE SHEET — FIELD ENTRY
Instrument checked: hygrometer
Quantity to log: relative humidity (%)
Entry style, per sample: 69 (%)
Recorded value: 90 (%)
